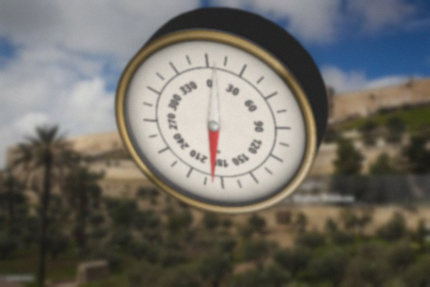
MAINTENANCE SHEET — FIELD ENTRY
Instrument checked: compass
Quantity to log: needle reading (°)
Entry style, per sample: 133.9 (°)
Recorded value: 187.5 (°)
